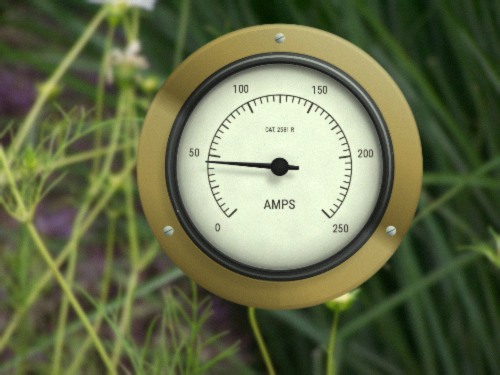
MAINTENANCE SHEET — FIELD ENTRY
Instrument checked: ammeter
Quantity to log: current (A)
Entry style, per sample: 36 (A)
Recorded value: 45 (A)
